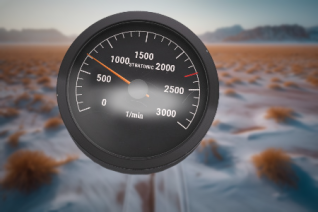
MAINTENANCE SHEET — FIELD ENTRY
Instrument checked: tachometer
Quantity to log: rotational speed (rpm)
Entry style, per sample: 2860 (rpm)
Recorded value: 700 (rpm)
